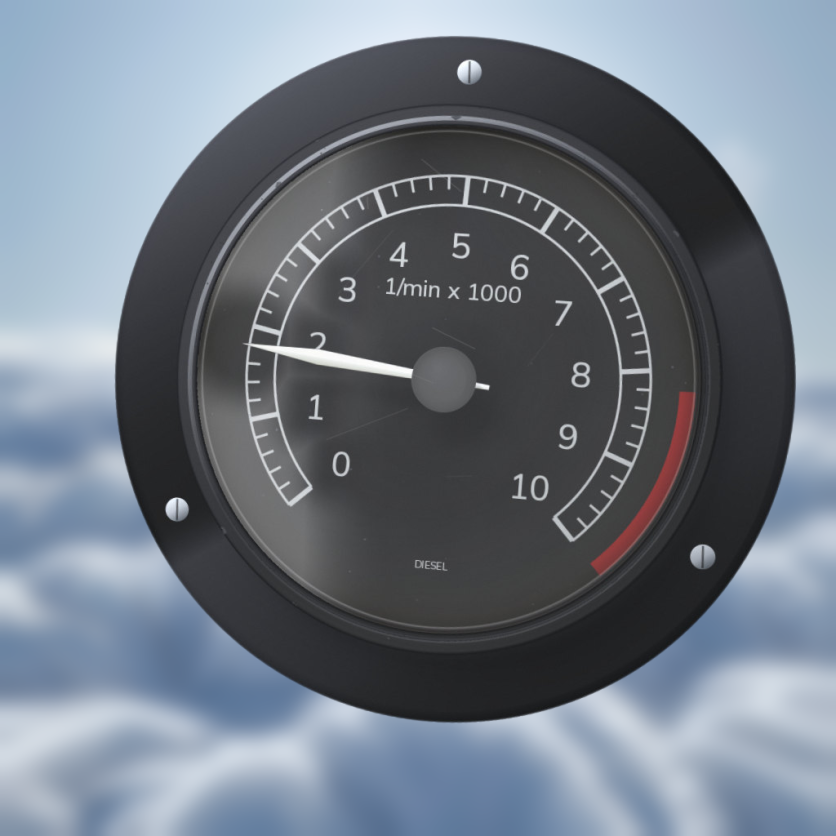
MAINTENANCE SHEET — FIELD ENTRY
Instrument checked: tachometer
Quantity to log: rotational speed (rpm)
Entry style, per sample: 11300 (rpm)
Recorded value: 1800 (rpm)
